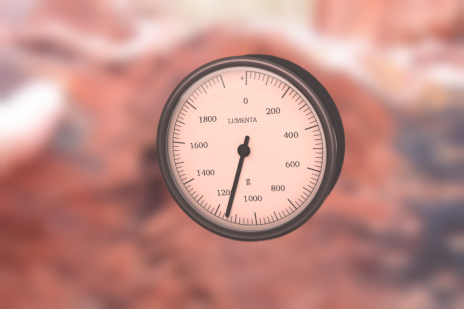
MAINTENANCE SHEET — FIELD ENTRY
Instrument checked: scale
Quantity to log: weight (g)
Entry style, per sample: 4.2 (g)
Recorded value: 1140 (g)
